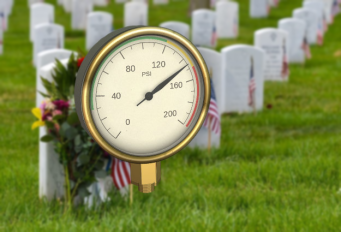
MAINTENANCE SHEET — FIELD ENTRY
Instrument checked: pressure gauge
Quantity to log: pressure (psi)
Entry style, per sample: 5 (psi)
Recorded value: 145 (psi)
